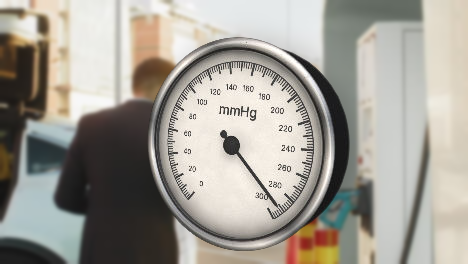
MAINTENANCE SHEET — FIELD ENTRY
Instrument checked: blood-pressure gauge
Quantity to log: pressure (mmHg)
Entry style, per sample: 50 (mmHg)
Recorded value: 290 (mmHg)
